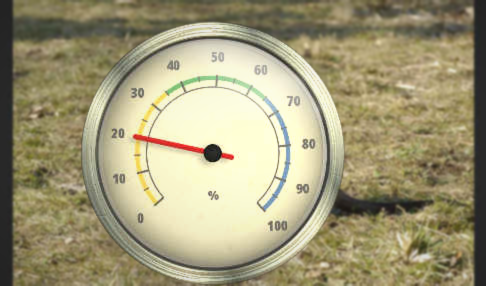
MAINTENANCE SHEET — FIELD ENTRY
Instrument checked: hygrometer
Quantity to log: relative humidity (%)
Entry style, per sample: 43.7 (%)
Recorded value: 20 (%)
